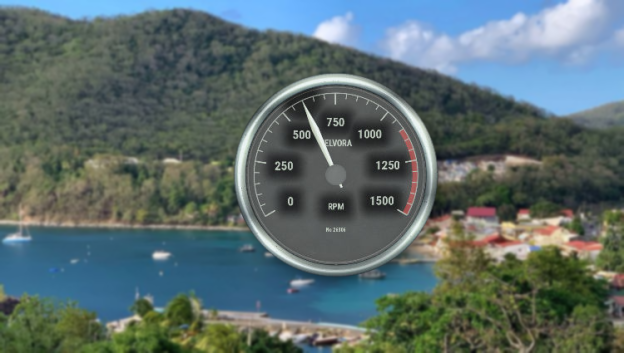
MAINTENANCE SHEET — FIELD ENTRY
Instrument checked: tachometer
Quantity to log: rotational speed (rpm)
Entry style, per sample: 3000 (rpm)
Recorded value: 600 (rpm)
